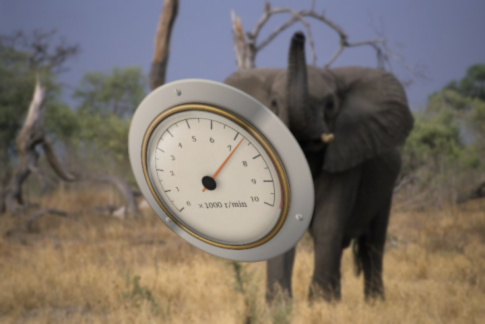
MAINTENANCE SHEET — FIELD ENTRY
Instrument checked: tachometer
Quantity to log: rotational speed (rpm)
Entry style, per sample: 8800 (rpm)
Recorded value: 7250 (rpm)
